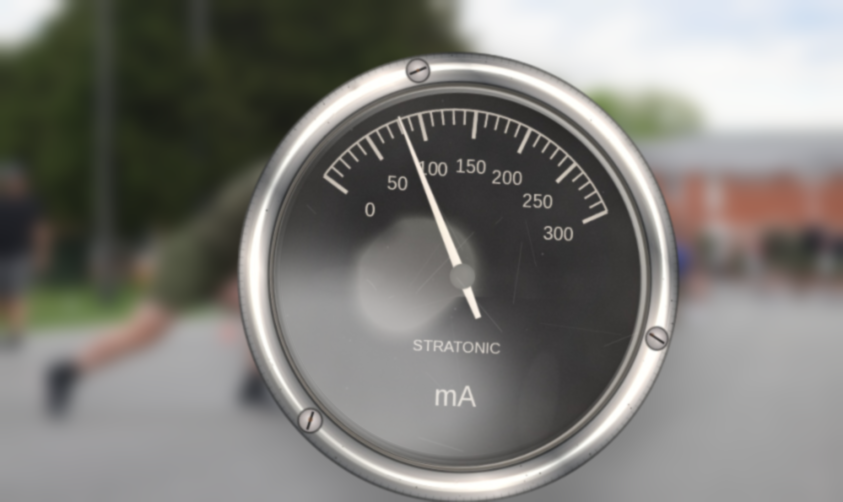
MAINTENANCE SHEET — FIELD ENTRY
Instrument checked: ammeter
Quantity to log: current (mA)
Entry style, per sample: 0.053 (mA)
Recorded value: 80 (mA)
